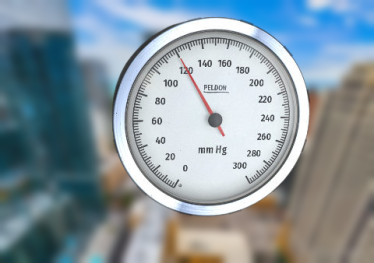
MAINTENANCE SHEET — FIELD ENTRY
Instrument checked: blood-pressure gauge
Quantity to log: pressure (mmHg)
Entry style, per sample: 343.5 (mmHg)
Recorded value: 120 (mmHg)
